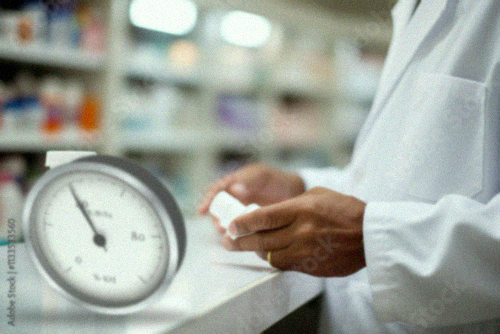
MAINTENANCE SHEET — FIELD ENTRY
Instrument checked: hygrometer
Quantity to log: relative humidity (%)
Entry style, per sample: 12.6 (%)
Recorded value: 40 (%)
